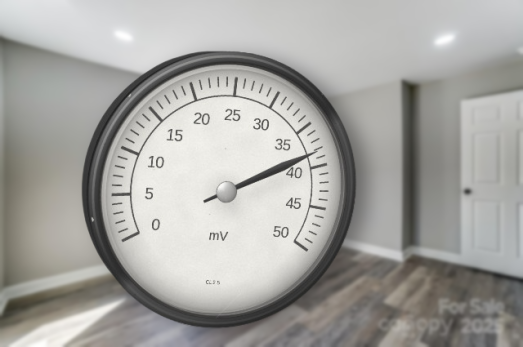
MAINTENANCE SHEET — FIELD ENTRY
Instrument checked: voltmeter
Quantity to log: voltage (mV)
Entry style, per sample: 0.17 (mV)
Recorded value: 38 (mV)
